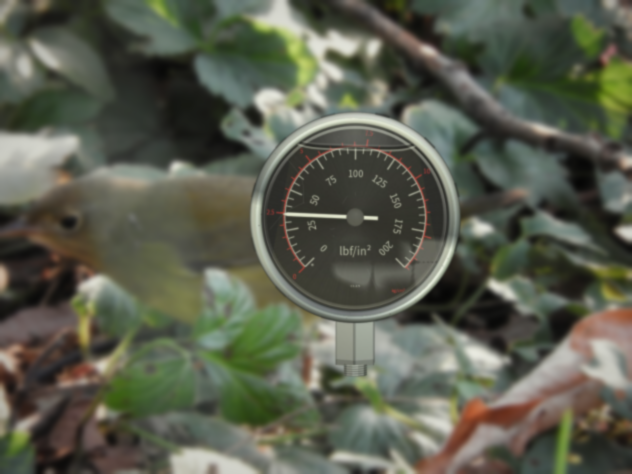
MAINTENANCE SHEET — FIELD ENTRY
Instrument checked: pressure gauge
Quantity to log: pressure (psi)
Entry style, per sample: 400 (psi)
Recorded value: 35 (psi)
